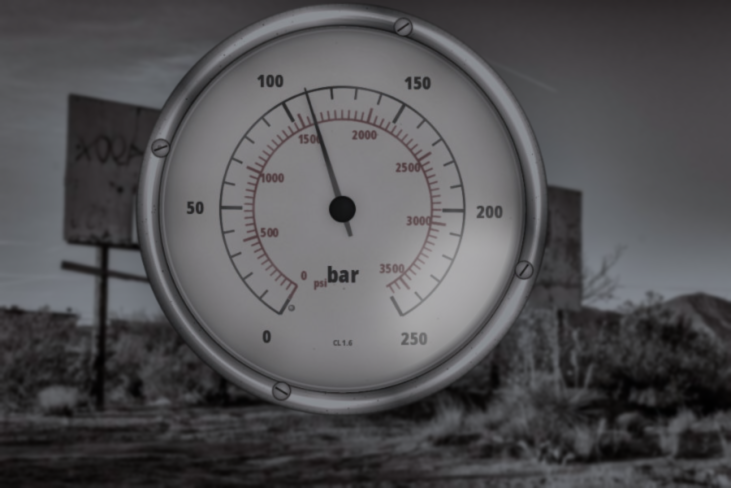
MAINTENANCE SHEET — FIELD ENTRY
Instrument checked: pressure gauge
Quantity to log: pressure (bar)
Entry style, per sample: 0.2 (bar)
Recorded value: 110 (bar)
